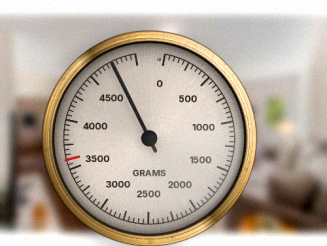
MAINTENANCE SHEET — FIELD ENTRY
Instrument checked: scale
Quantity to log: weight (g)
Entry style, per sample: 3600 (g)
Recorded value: 4750 (g)
